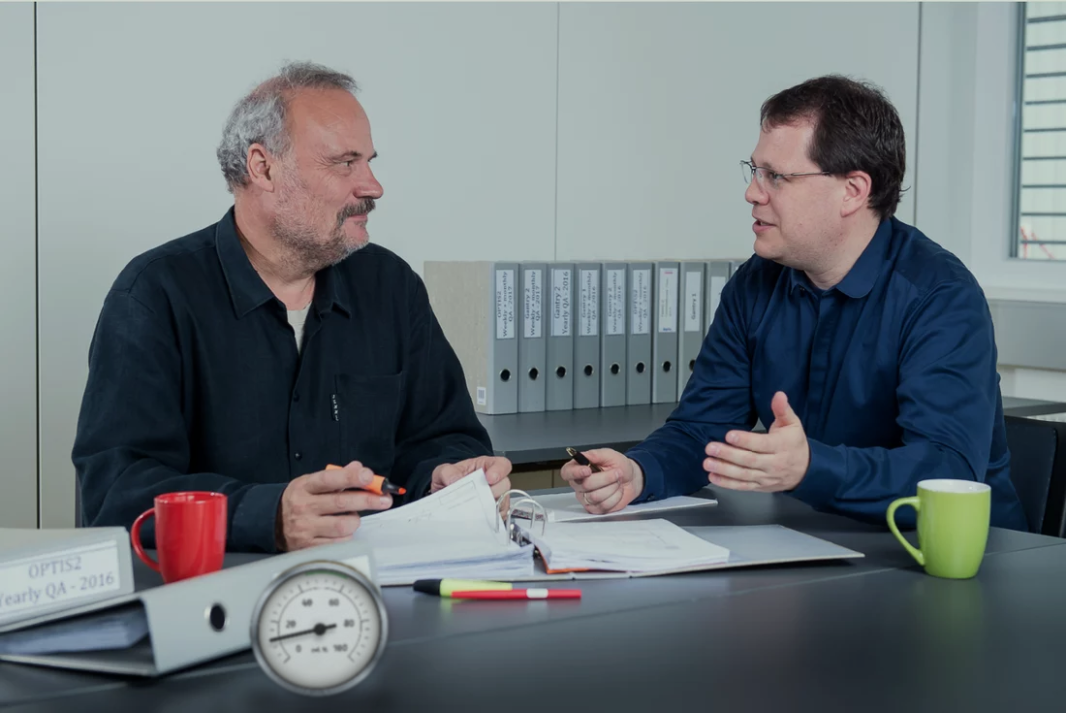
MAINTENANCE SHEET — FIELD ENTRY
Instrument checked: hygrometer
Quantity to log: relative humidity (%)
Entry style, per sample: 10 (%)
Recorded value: 12 (%)
